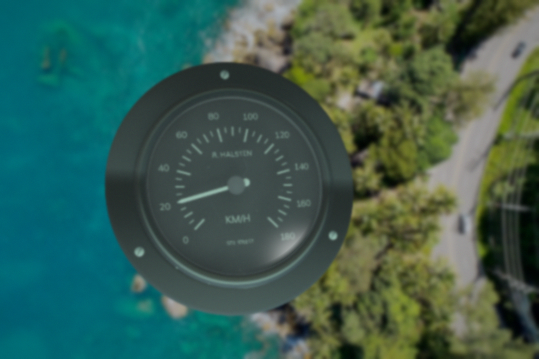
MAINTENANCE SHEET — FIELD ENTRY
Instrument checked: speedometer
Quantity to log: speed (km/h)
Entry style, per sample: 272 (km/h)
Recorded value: 20 (km/h)
